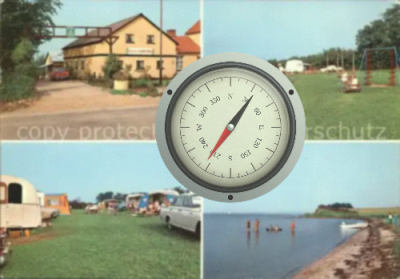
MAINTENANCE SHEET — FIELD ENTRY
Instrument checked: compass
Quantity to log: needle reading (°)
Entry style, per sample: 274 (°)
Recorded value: 215 (°)
